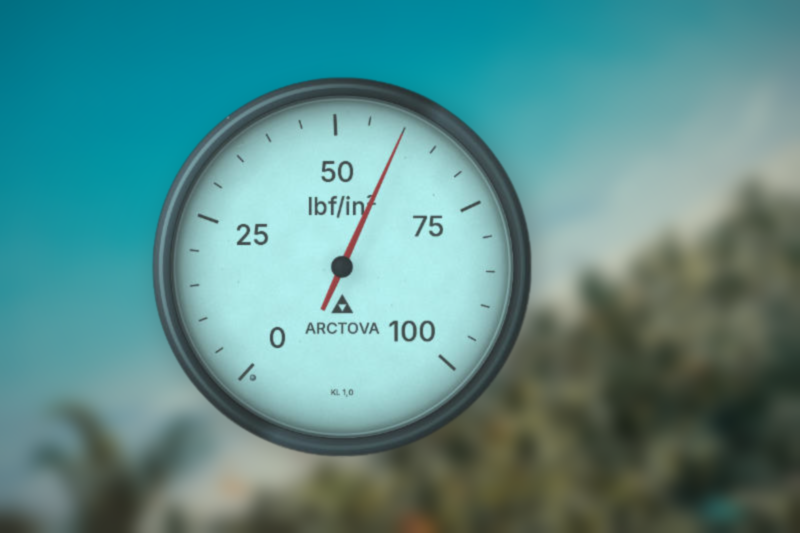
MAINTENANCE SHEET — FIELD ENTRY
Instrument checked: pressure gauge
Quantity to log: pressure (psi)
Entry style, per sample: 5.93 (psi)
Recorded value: 60 (psi)
